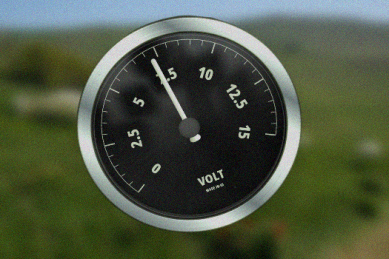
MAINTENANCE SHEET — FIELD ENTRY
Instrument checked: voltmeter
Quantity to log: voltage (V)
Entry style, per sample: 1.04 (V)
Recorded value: 7.25 (V)
